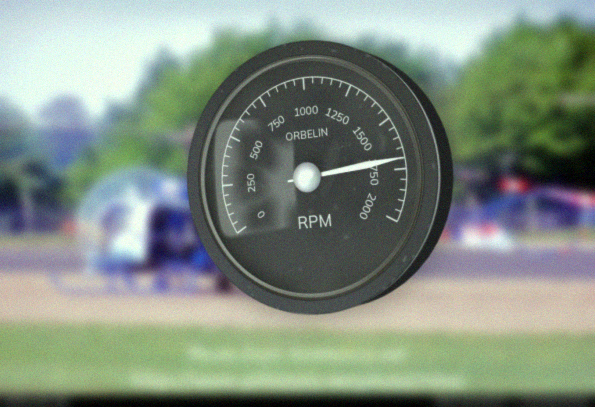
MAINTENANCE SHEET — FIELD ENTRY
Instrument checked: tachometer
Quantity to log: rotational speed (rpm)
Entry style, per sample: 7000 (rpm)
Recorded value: 1700 (rpm)
